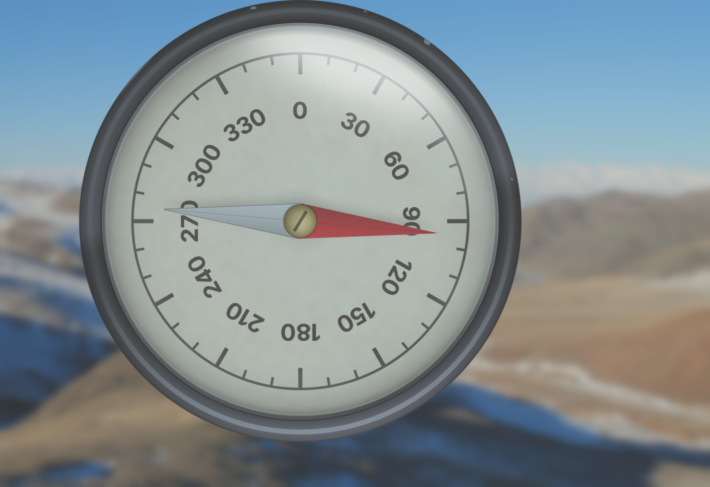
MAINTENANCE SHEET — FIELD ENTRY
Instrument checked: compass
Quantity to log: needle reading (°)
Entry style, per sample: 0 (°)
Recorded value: 95 (°)
